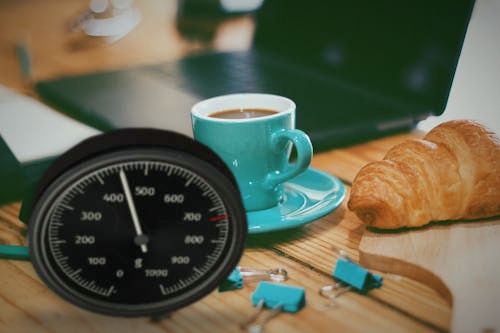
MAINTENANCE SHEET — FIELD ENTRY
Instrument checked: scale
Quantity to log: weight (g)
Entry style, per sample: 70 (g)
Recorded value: 450 (g)
